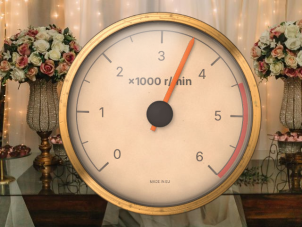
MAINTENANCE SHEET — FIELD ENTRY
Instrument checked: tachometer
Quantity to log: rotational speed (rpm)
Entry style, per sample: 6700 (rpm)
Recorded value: 3500 (rpm)
